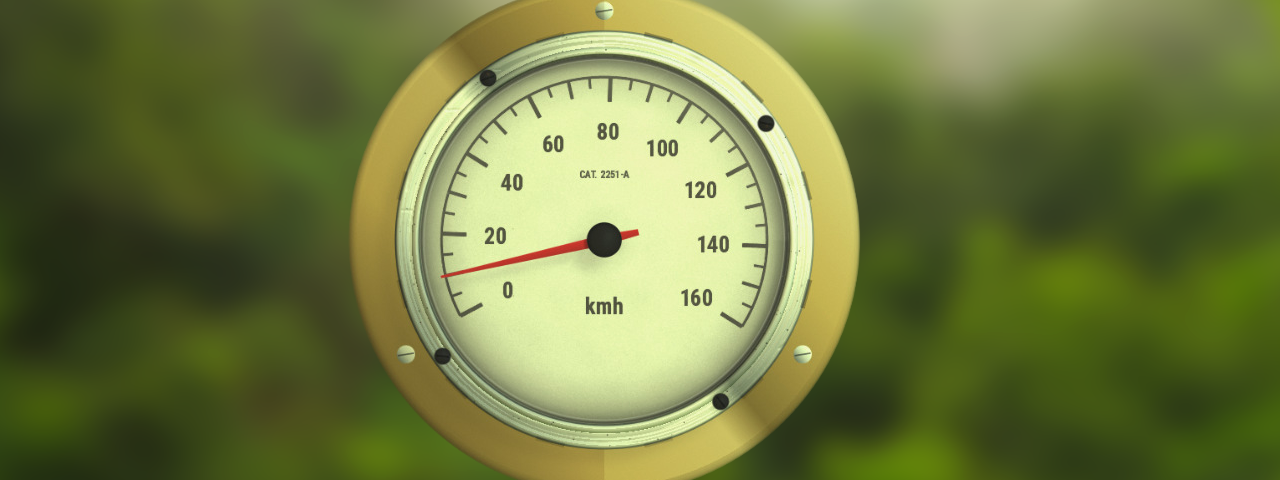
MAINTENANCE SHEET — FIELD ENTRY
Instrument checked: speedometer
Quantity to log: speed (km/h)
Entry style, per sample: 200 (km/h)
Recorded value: 10 (km/h)
